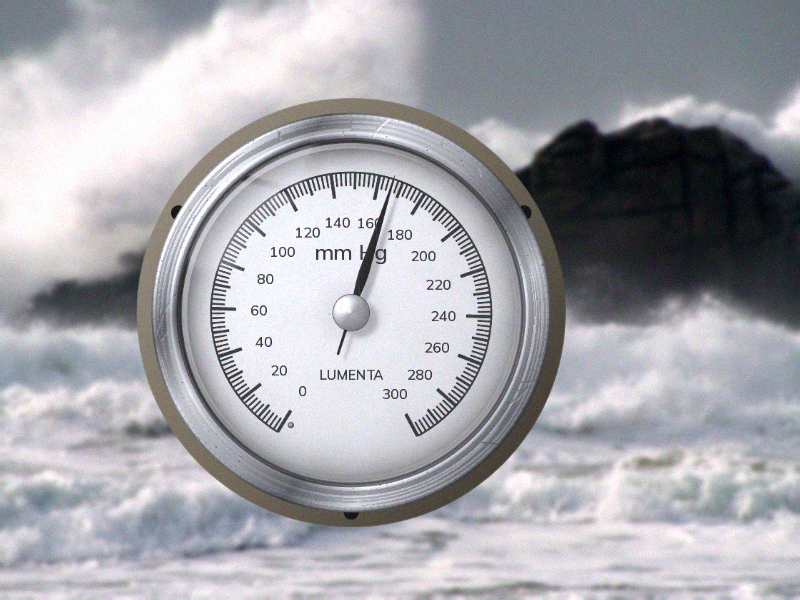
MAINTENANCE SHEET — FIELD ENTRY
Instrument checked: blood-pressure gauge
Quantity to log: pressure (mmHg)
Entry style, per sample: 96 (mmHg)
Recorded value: 166 (mmHg)
